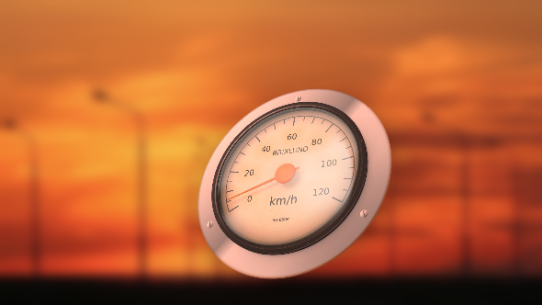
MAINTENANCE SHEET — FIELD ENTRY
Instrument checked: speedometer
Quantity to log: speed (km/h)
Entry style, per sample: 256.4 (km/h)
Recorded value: 5 (km/h)
